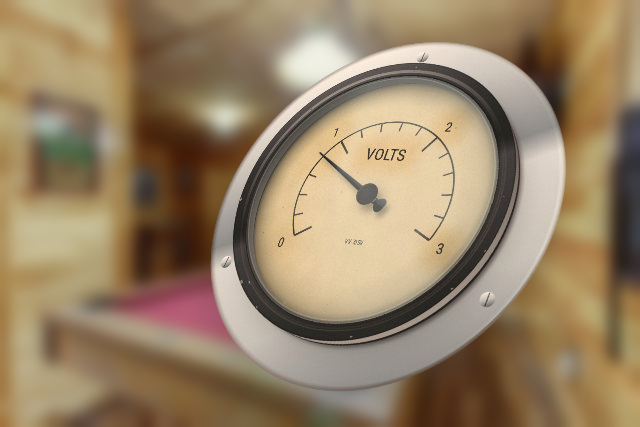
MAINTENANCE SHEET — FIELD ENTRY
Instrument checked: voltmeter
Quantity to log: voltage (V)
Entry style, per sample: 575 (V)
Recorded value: 0.8 (V)
